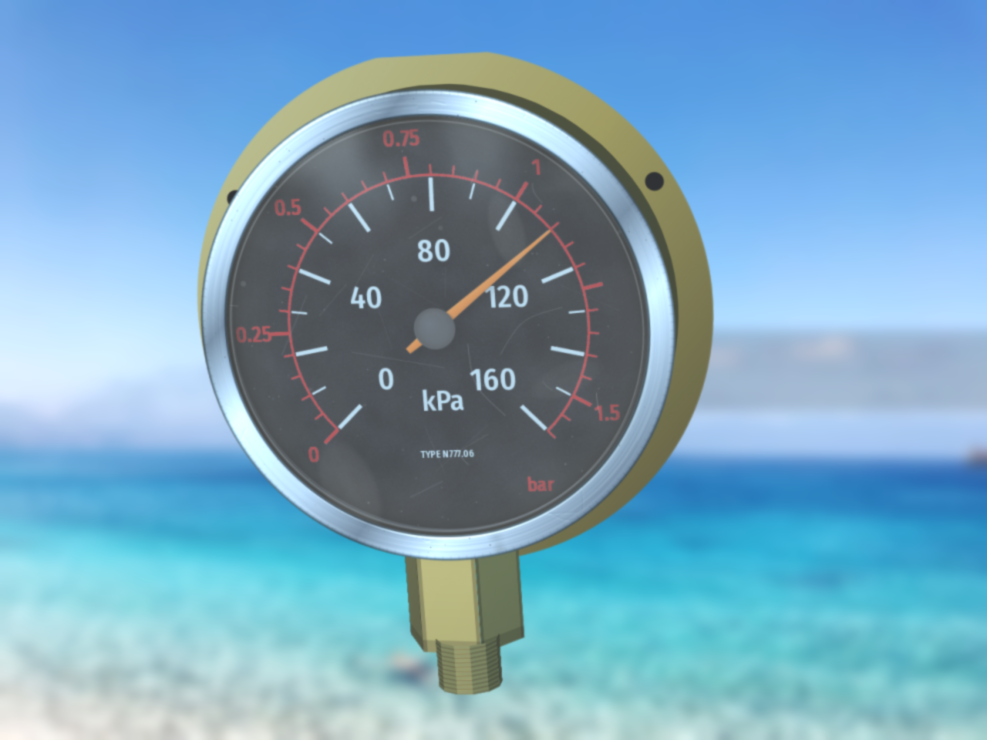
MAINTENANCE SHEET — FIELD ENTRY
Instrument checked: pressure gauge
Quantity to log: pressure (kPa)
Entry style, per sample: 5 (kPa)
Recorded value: 110 (kPa)
